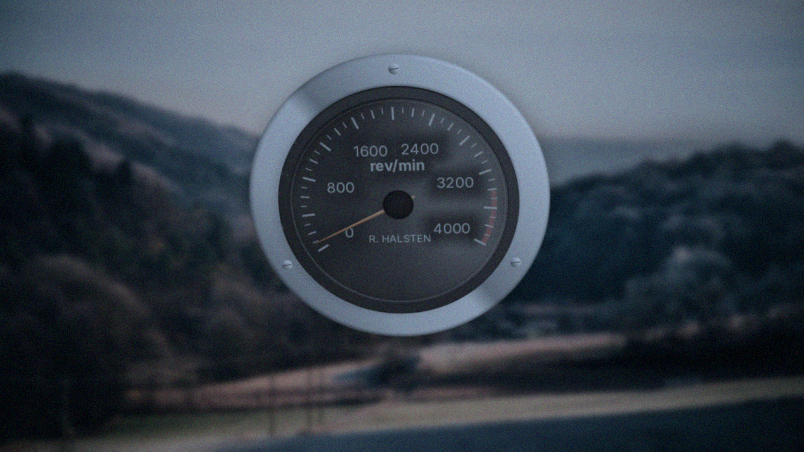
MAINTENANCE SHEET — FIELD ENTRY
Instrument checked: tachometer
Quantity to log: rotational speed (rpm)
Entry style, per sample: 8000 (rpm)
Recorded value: 100 (rpm)
